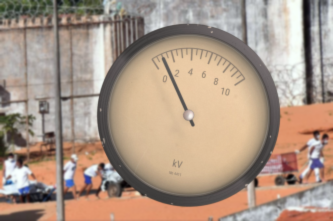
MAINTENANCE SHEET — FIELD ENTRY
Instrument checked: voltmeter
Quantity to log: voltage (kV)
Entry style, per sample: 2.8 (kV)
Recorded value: 1 (kV)
